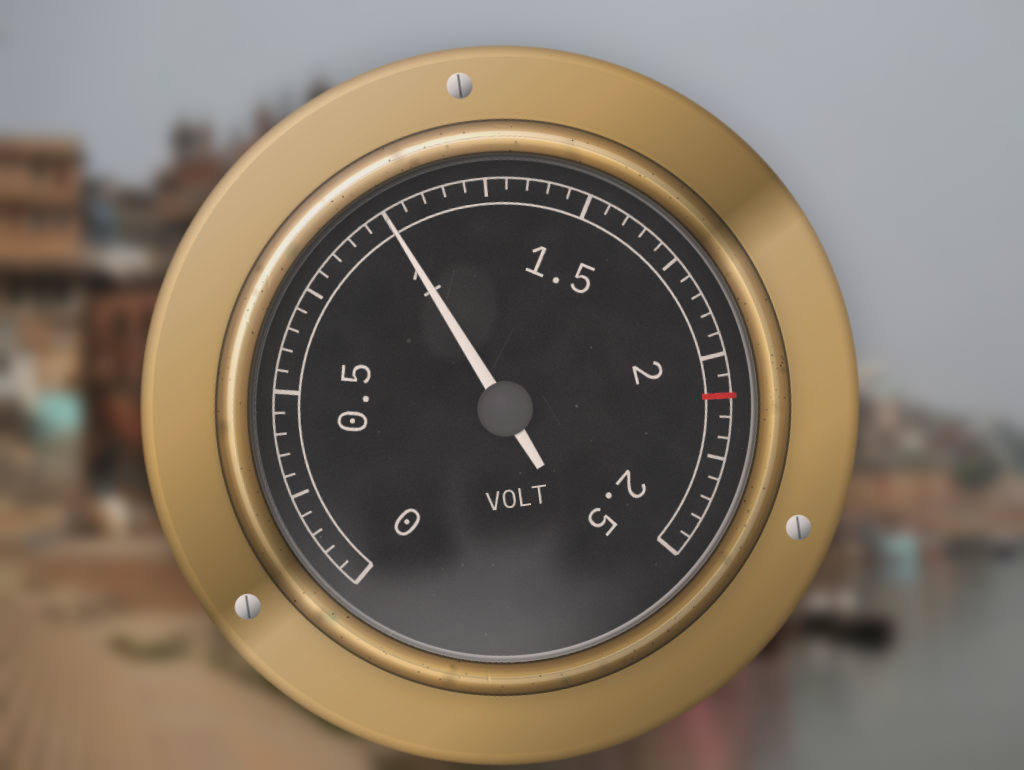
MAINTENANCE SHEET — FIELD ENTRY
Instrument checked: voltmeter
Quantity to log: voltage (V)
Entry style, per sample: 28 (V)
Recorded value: 1 (V)
